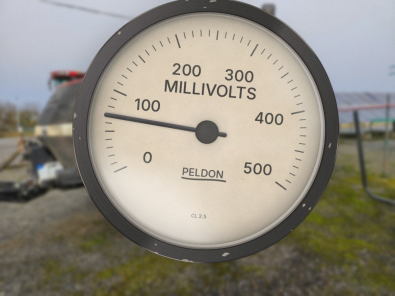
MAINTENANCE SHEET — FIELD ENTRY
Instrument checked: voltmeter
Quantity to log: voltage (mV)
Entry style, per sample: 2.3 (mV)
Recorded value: 70 (mV)
